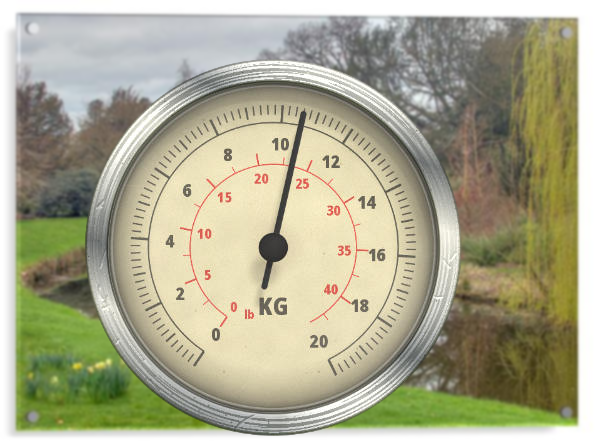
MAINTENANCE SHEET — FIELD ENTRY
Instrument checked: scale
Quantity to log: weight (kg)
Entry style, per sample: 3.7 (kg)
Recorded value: 10.6 (kg)
